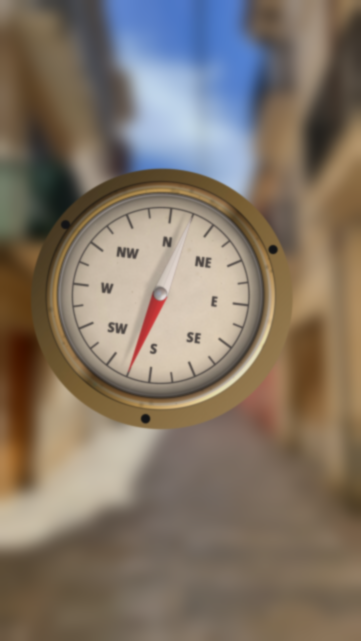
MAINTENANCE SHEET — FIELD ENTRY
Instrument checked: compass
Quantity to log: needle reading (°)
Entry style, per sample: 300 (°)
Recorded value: 195 (°)
